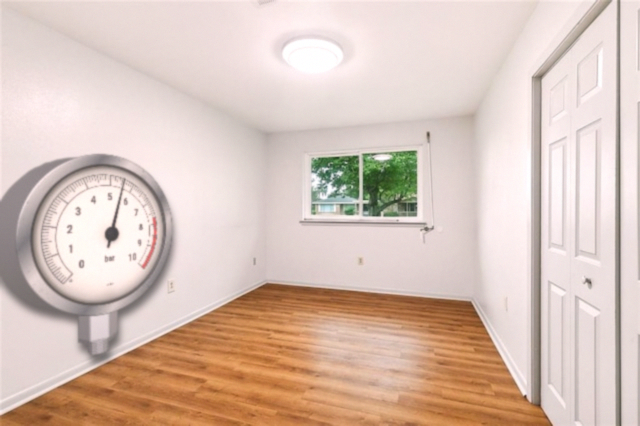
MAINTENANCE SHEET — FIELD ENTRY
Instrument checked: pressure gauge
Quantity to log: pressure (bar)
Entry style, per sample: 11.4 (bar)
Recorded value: 5.5 (bar)
